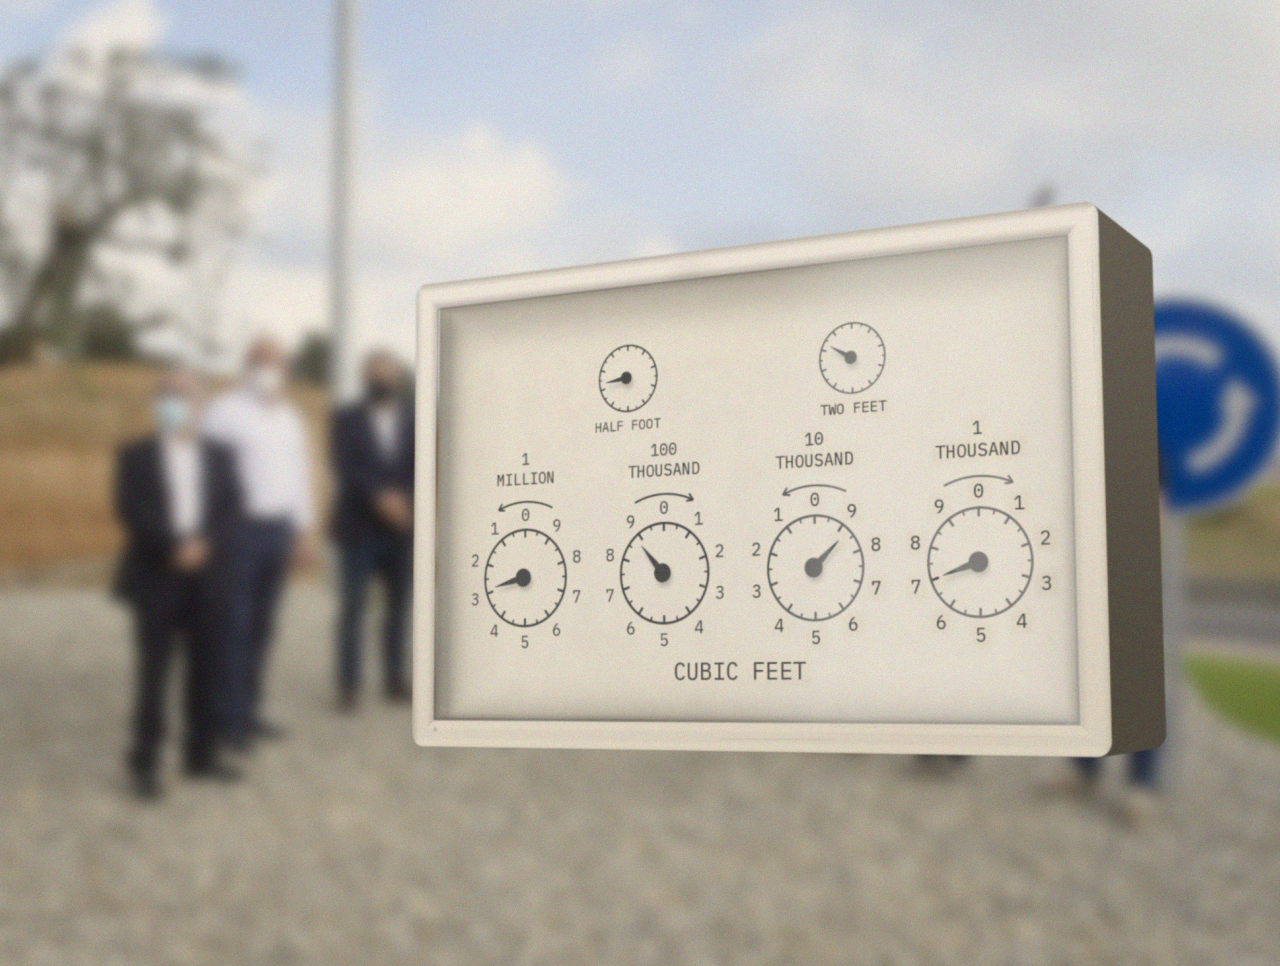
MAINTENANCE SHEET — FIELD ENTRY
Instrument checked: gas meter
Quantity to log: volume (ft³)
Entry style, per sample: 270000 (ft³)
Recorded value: 288700 (ft³)
